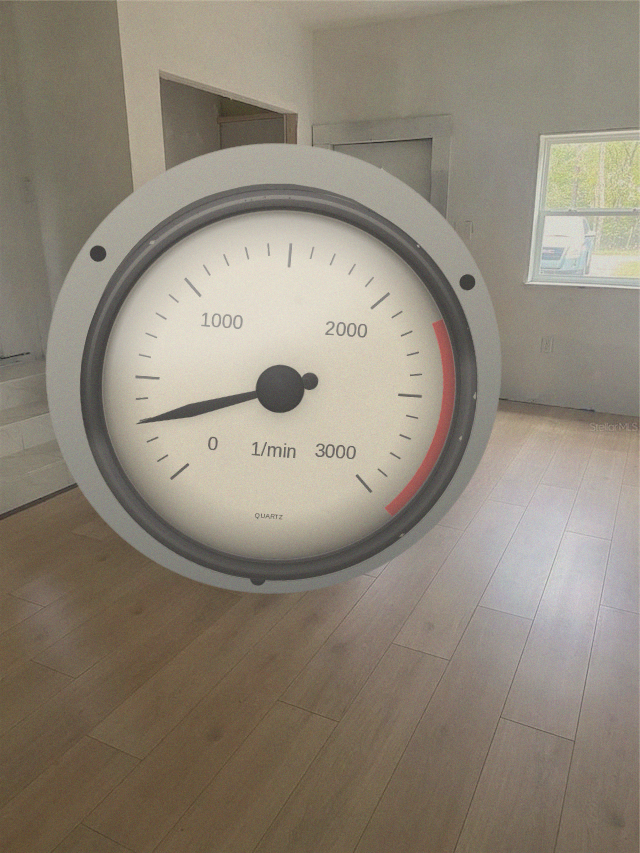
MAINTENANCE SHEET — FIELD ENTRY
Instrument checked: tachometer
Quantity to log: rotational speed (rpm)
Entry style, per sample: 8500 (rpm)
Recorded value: 300 (rpm)
